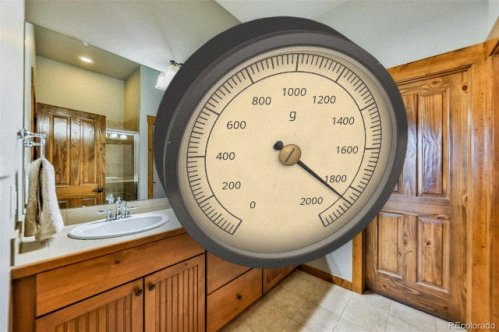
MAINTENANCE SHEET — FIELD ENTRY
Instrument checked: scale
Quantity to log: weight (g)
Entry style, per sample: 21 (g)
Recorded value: 1860 (g)
